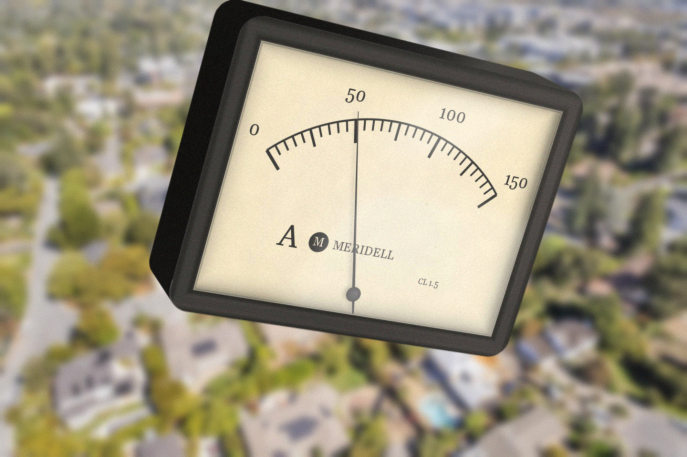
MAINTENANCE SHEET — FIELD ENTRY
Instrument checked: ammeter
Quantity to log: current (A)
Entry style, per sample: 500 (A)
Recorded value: 50 (A)
